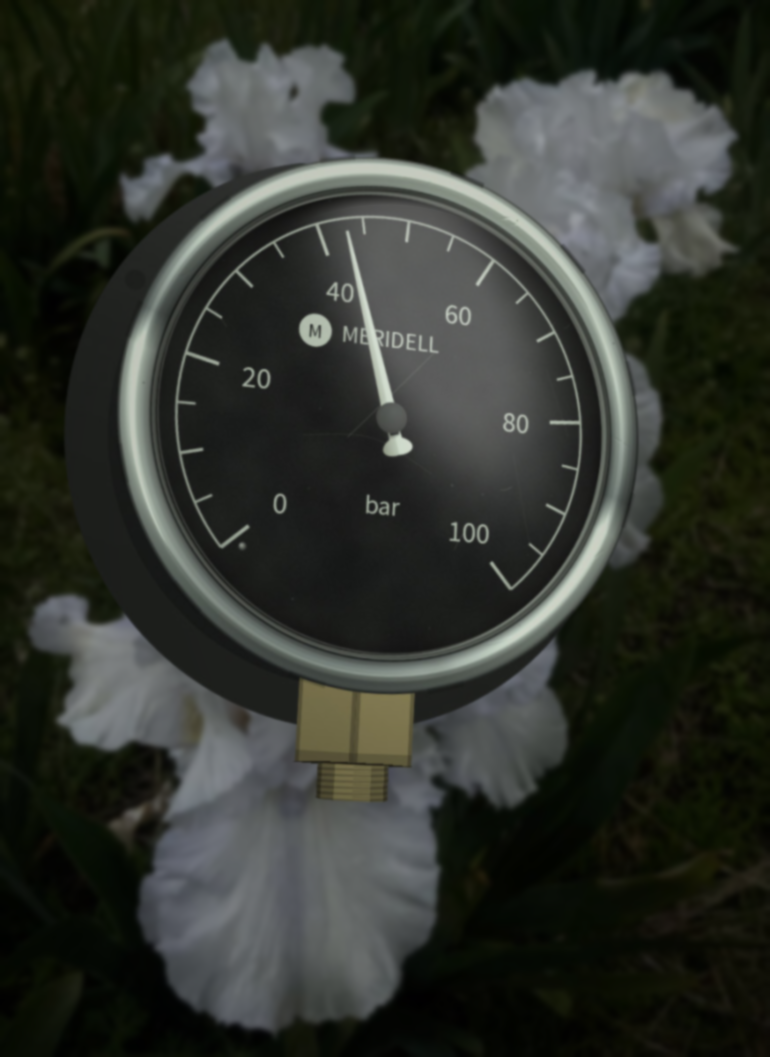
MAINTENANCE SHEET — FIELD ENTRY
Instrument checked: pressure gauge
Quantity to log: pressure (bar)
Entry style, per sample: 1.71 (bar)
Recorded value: 42.5 (bar)
